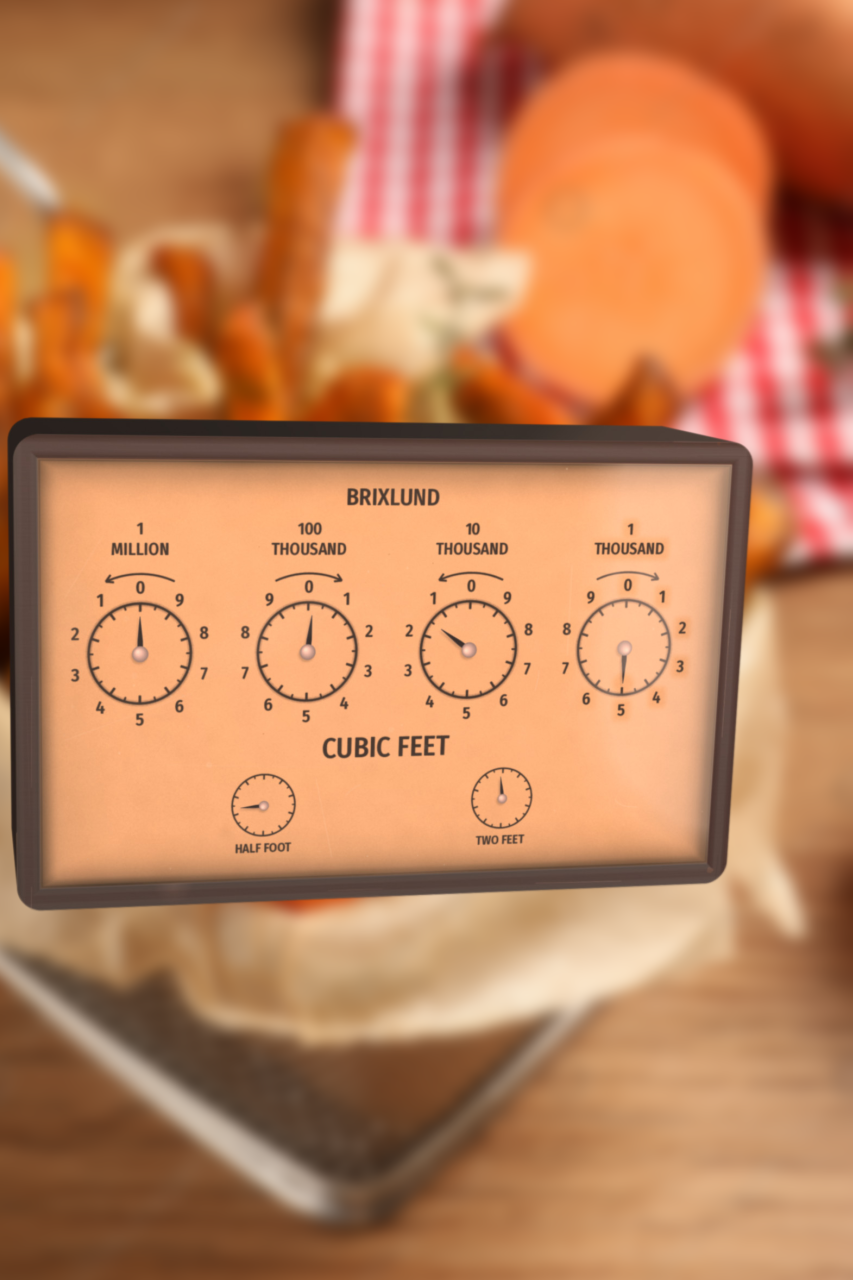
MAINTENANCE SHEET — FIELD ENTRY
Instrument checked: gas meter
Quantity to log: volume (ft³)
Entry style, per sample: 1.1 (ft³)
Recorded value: 1500 (ft³)
